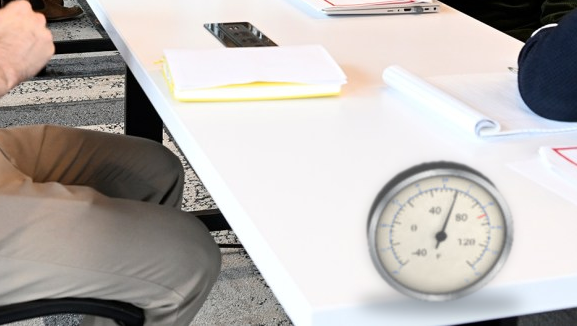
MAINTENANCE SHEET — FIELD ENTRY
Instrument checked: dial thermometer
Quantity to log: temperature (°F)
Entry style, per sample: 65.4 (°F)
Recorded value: 60 (°F)
